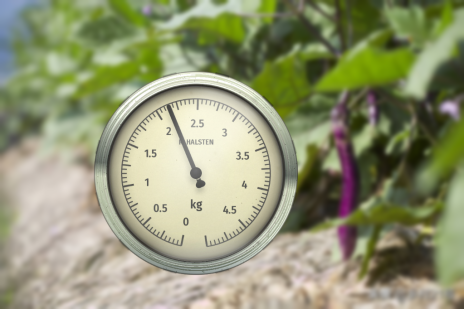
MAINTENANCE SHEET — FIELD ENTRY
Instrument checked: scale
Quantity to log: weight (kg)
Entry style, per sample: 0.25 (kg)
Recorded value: 2.15 (kg)
